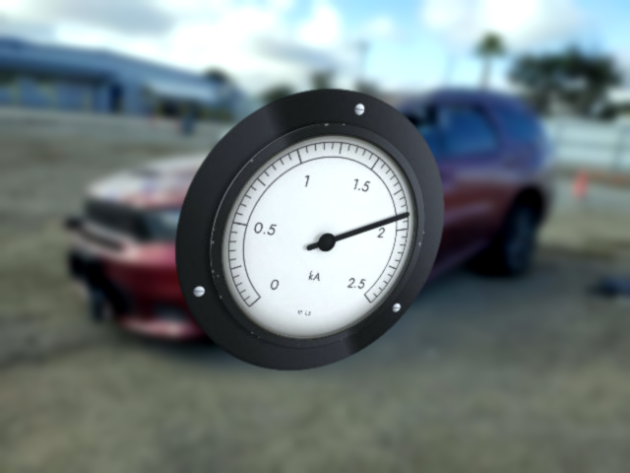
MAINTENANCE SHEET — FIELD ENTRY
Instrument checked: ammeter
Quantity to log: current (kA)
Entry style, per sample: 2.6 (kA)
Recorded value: 1.9 (kA)
